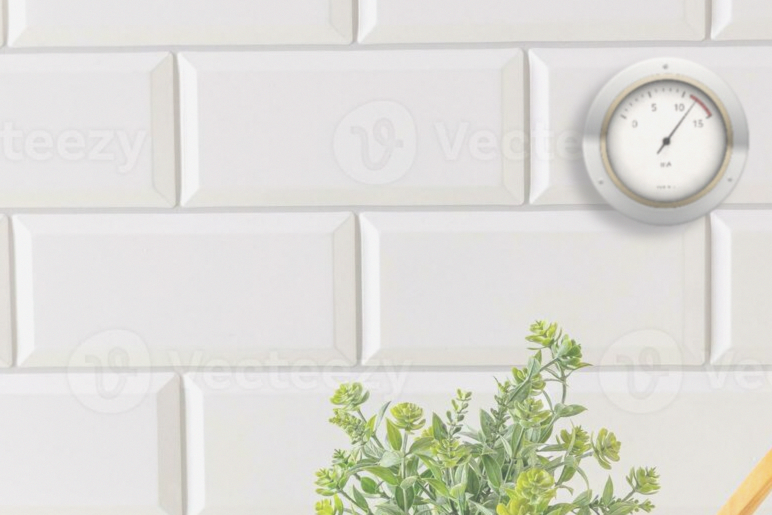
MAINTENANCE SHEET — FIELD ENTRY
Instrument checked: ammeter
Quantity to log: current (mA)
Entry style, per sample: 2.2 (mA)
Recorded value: 12 (mA)
